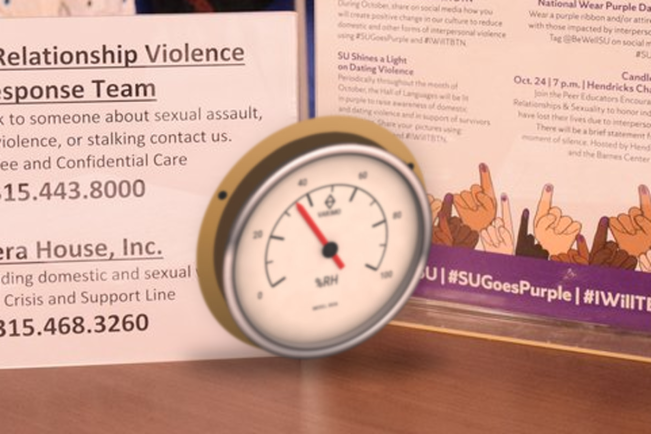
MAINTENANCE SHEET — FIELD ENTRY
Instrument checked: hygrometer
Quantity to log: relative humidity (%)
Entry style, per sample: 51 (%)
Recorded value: 35 (%)
